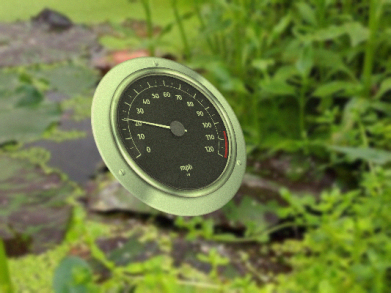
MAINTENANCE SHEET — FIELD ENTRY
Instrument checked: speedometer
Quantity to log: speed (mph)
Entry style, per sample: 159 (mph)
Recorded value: 20 (mph)
